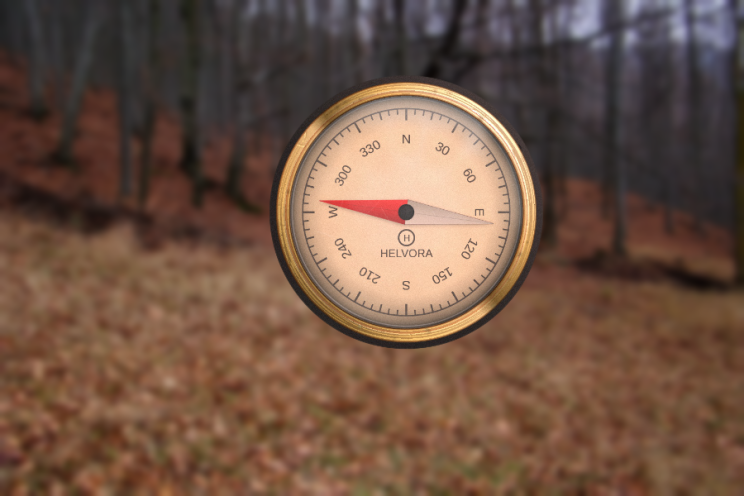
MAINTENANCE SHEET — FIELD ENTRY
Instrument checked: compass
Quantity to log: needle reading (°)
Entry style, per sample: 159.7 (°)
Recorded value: 277.5 (°)
